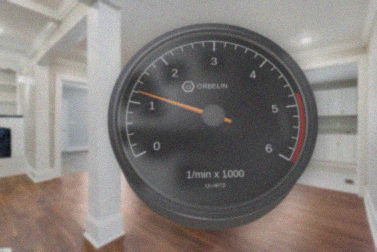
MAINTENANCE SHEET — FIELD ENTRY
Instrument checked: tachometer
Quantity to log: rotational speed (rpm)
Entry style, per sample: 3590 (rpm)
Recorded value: 1200 (rpm)
